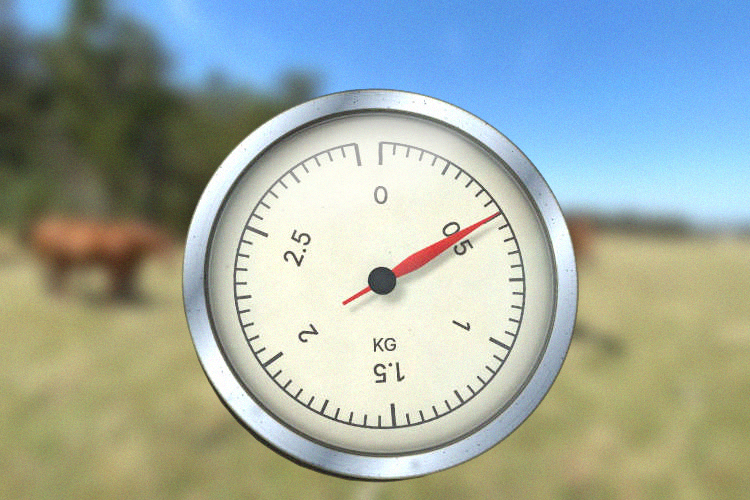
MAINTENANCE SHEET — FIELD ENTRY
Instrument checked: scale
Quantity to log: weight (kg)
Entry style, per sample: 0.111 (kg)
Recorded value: 0.5 (kg)
